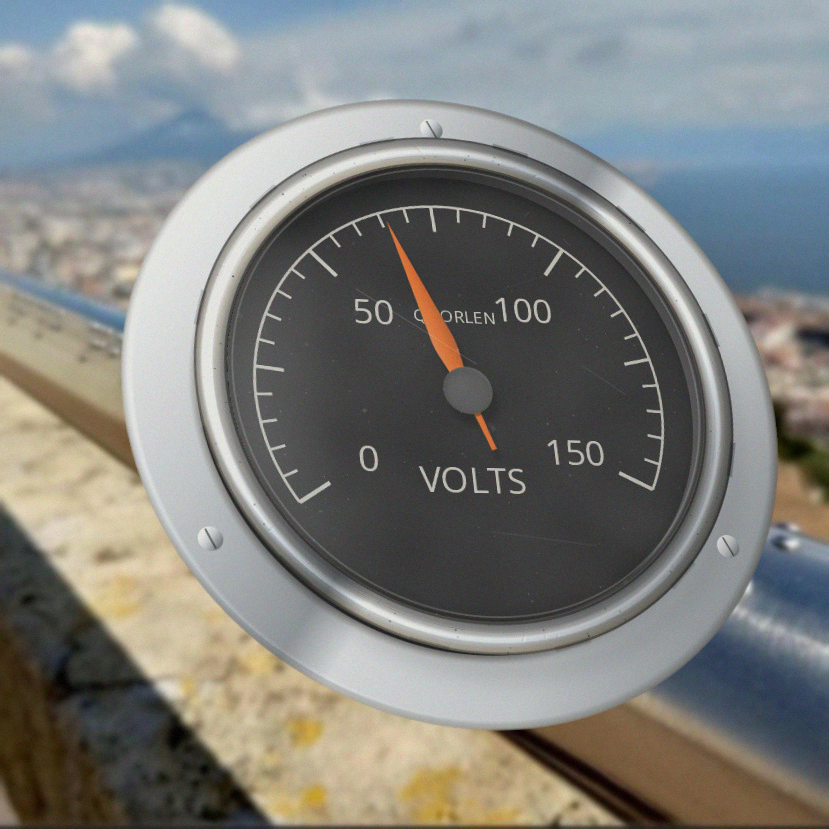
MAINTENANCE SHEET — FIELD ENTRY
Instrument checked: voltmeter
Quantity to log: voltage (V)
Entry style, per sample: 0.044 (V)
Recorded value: 65 (V)
